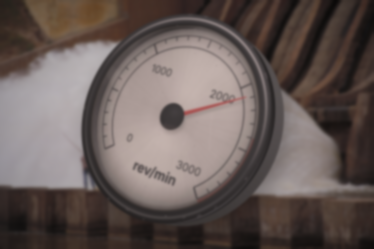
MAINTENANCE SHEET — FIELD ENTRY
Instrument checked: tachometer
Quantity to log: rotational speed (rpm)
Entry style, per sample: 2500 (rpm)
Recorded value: 2100 (rpm)
